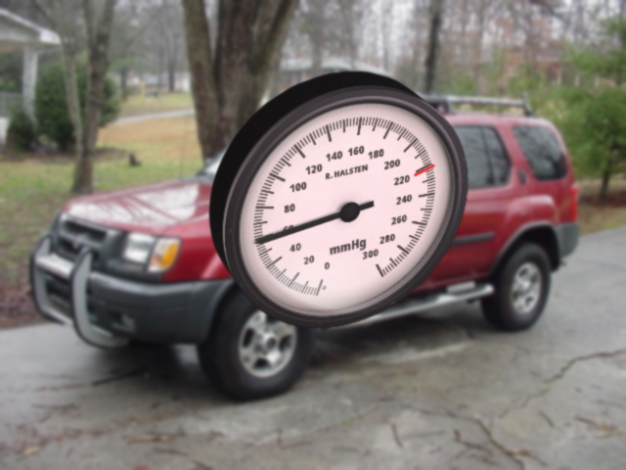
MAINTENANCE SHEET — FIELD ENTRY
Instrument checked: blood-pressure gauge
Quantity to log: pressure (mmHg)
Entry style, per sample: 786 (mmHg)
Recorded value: 60 (mmHg)
